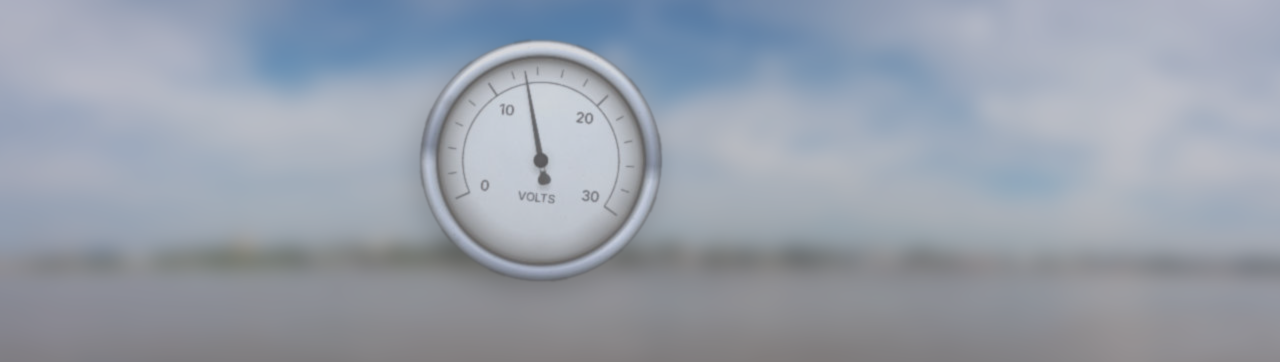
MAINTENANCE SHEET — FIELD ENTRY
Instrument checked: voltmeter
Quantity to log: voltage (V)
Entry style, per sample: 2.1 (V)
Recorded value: 13 (V)
